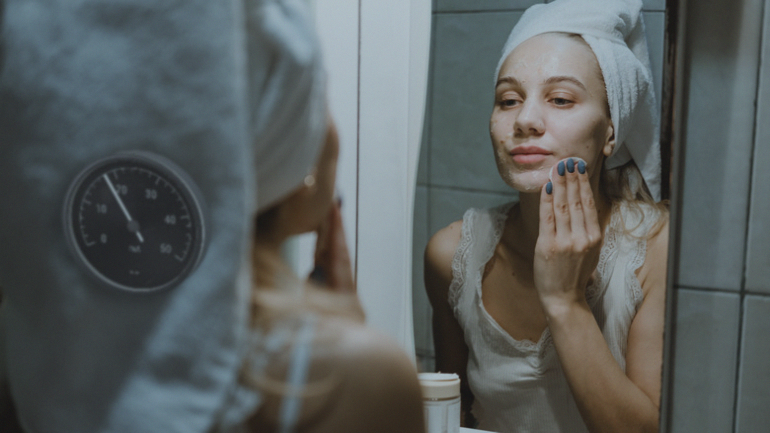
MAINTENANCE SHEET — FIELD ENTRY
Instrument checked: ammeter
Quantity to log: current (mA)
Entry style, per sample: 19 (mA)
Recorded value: 18 (mA)
